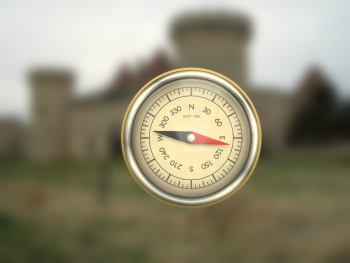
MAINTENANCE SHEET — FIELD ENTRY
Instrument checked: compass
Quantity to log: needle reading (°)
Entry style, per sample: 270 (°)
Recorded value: 100 (°)
